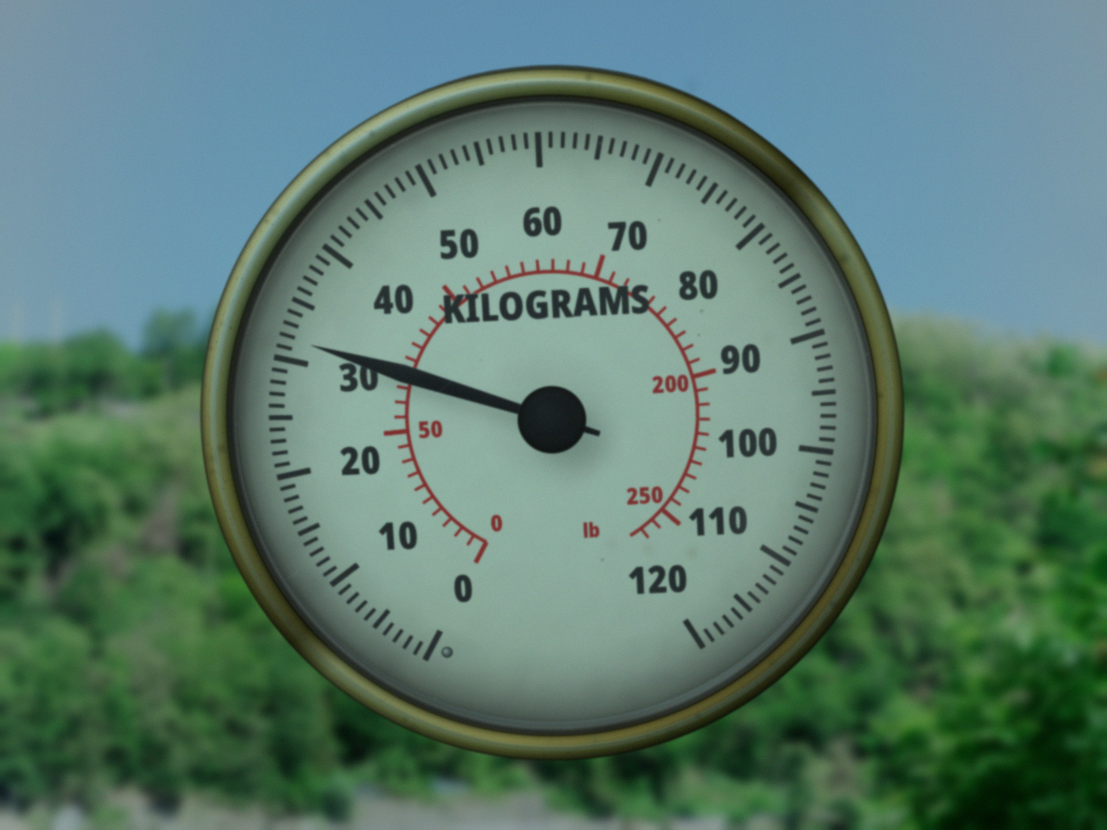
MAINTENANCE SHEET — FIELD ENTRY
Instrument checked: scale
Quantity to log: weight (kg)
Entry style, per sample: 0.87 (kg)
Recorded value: 32 (kg)
